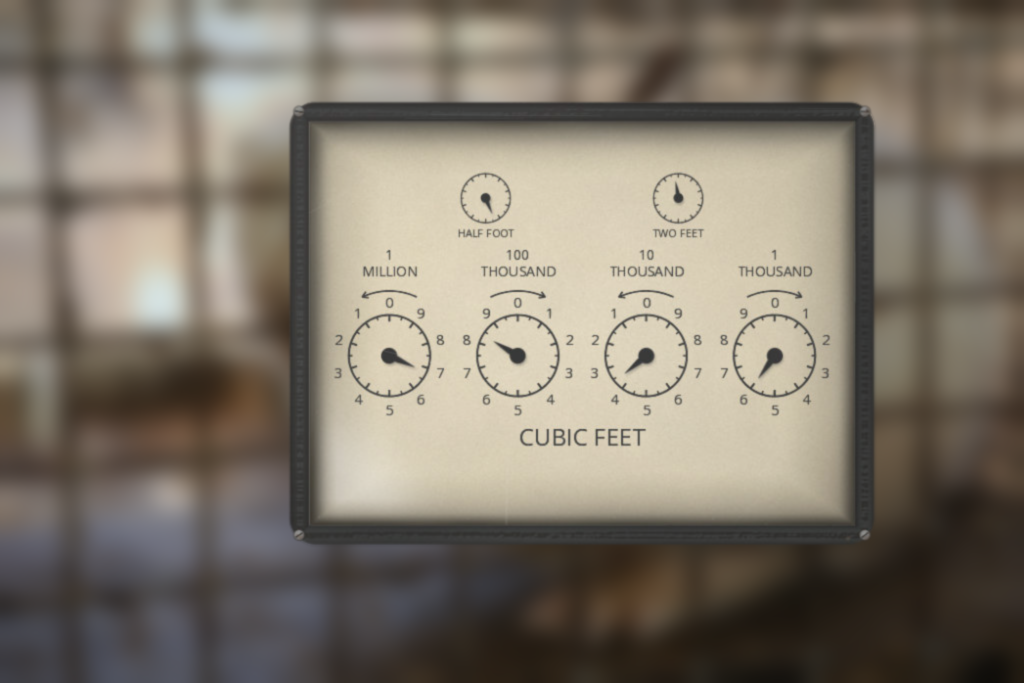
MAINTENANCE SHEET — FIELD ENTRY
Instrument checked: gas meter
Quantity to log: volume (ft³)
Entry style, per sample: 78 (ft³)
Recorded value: 683600 (ft³)
